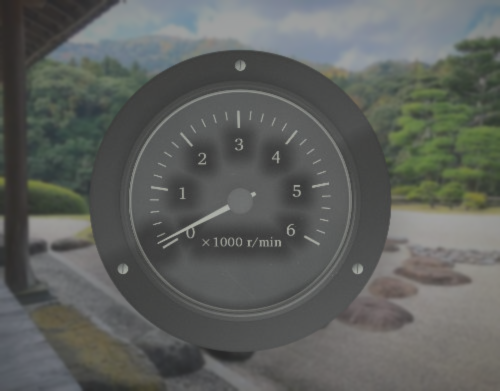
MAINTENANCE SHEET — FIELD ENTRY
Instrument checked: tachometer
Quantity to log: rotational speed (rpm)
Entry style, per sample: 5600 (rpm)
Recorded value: 100 (rpm)
